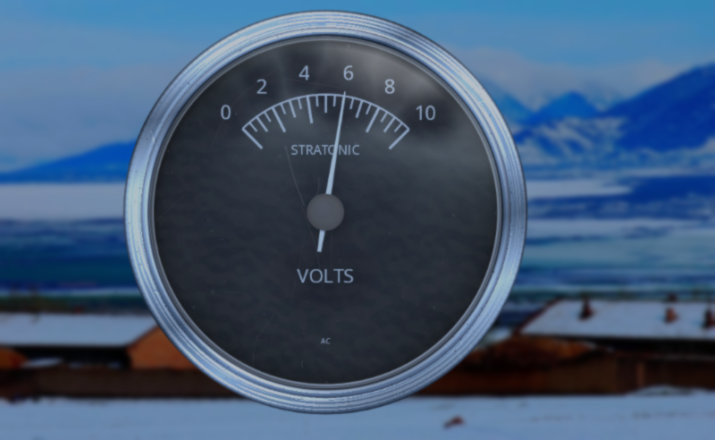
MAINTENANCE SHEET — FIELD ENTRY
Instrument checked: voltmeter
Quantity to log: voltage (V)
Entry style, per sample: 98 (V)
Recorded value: 6 (V)
